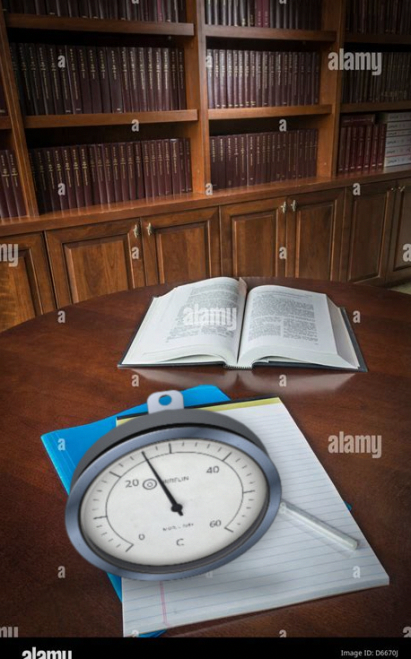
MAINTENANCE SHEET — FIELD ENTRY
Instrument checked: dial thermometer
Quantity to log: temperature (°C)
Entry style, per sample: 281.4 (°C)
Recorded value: 26 (°C)
